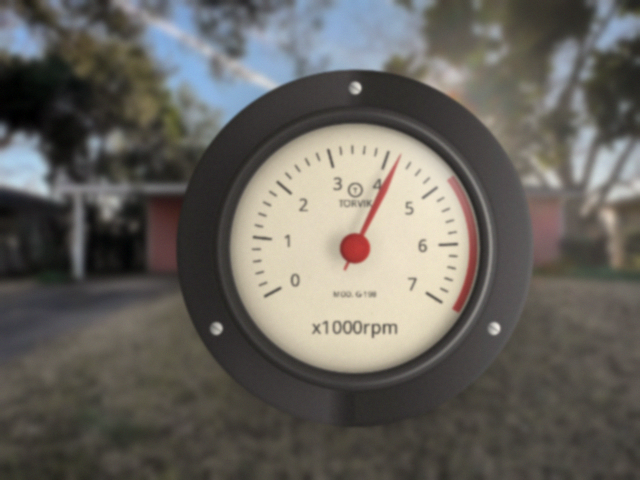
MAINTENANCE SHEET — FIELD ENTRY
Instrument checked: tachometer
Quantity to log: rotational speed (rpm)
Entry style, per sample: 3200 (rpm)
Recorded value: 4200 (rpm)
